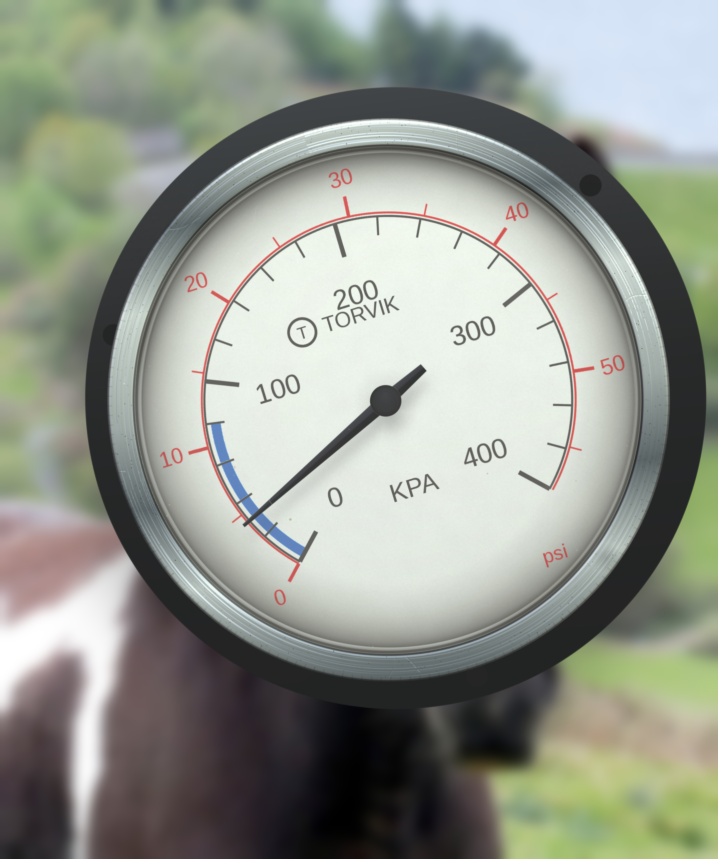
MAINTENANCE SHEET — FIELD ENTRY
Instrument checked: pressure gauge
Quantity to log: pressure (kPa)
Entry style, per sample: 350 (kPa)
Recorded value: 30 (kPa)
